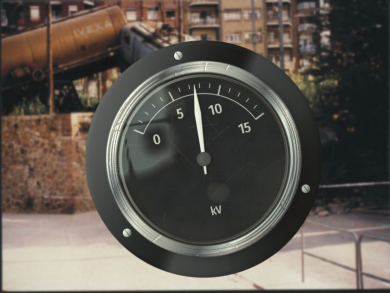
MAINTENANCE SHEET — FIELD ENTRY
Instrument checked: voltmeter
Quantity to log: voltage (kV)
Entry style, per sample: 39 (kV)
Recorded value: 7.5 (kV)
